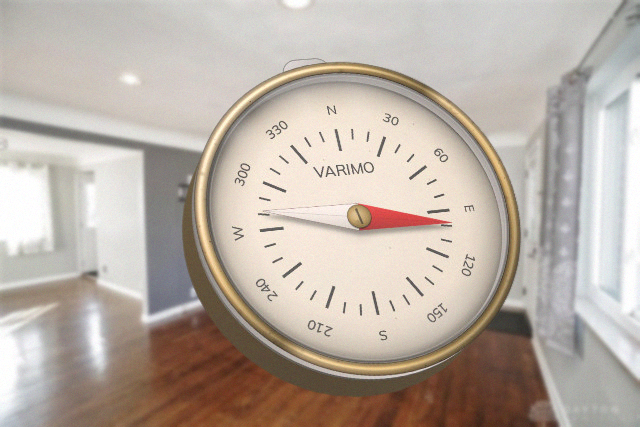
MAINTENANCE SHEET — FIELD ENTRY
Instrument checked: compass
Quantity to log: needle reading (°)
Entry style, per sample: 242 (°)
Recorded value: 100 (°)
